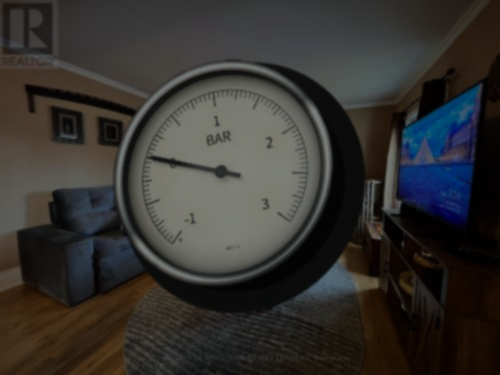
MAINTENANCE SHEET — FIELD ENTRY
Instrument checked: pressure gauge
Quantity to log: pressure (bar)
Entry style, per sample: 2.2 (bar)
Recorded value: 0 (bar)
